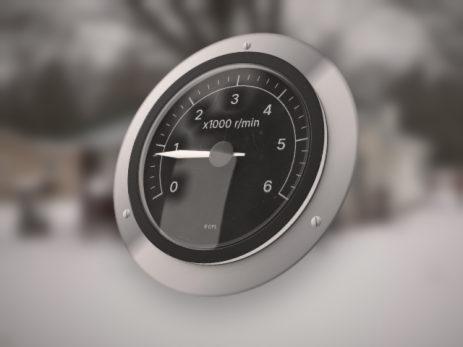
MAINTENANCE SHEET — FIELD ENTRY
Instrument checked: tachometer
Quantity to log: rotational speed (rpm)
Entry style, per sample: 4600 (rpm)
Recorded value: 800 (rpm)
